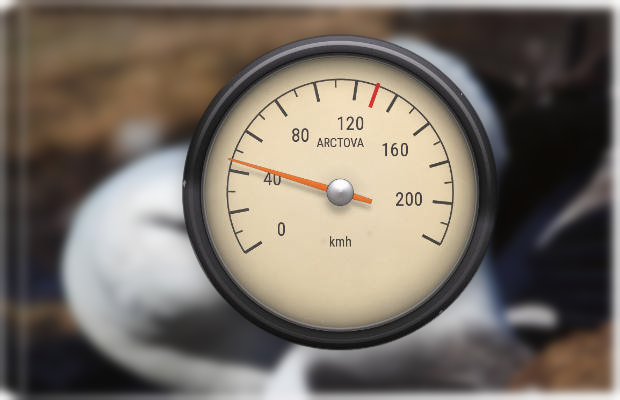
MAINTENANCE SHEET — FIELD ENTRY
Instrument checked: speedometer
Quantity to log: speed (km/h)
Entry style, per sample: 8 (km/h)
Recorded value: 45 (km/h)
